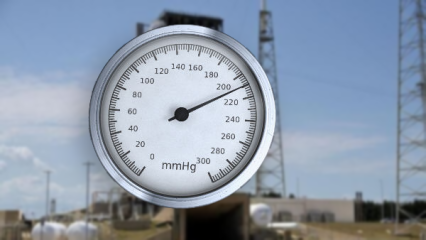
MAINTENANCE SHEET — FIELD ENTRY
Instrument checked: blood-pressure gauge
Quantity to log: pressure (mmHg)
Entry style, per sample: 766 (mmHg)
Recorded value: 210 (mmHg)
